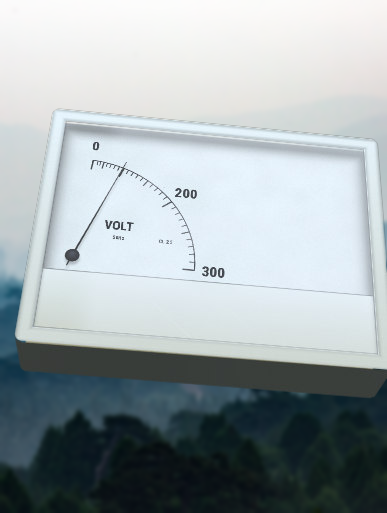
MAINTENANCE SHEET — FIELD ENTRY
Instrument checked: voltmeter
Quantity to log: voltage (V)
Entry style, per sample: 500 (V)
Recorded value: 100 (V)
